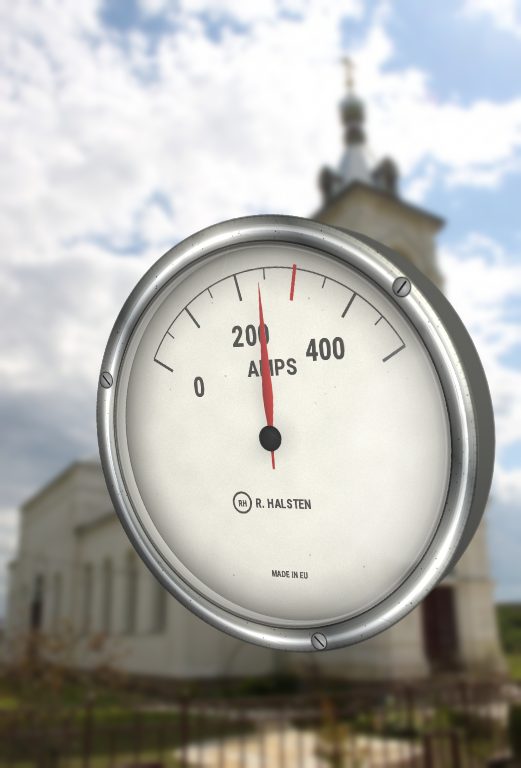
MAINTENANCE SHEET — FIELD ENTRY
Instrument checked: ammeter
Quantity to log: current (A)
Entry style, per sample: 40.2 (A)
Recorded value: 250 (A)
